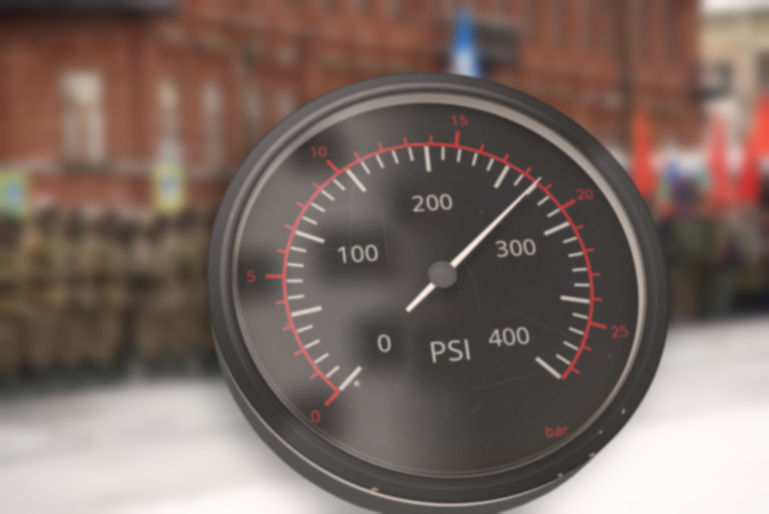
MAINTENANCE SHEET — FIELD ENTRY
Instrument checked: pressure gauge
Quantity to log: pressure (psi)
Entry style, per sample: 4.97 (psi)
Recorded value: 270 (psi)
